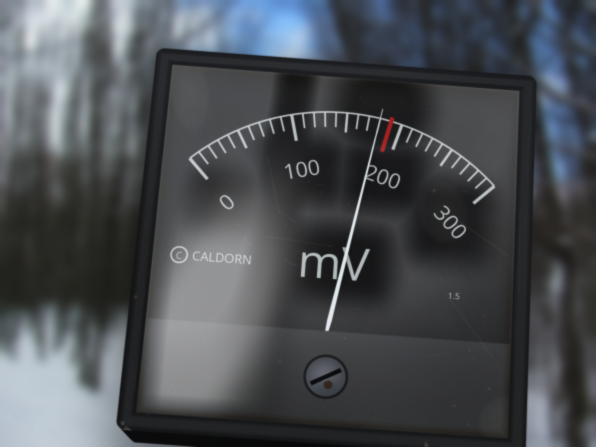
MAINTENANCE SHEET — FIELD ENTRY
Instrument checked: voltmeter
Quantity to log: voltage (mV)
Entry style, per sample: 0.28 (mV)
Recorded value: 180 (mV)
